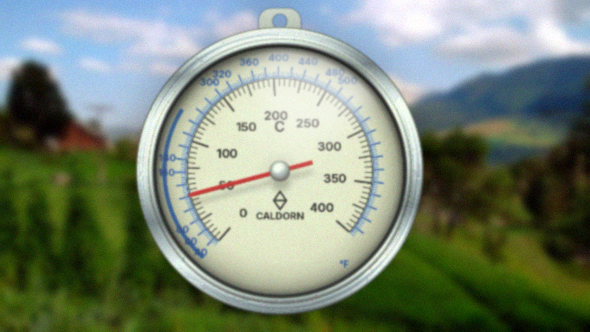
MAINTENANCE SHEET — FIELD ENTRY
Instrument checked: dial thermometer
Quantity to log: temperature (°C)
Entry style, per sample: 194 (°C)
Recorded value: 50 (°C)
